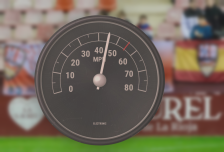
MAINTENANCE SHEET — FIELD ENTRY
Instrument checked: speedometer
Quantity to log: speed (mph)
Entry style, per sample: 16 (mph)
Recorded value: 45 (mph)
